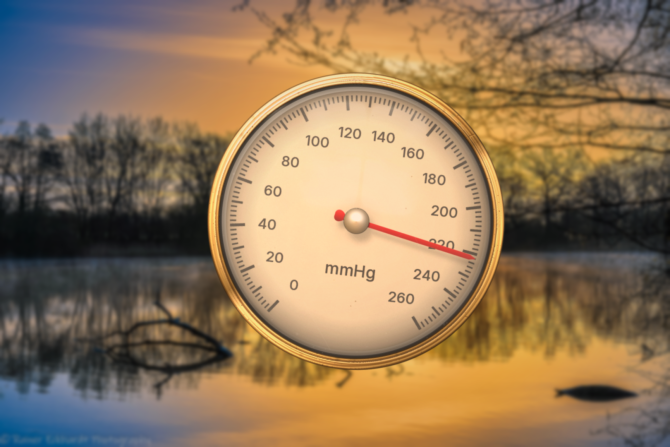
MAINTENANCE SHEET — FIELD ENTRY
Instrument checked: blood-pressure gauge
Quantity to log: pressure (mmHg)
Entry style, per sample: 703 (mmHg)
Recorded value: 222 (mmHg)
